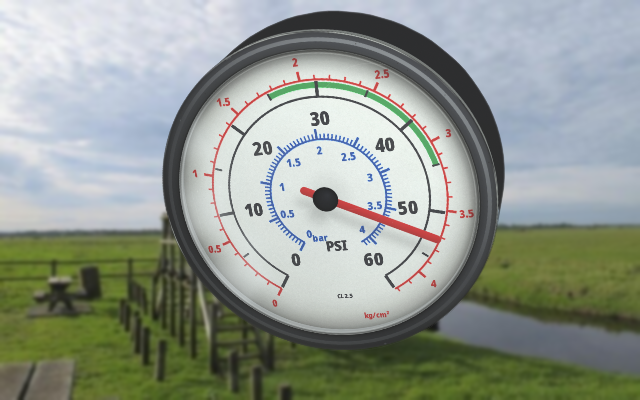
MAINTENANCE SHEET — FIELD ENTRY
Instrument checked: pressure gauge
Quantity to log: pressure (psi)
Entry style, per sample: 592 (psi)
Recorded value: 52.5 (psi)
